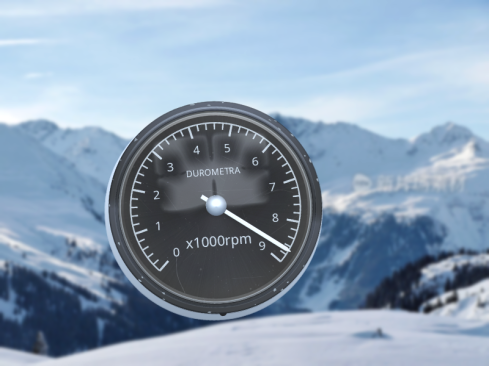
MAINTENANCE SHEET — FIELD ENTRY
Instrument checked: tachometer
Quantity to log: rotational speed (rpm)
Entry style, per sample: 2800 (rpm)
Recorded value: 8700 (rpm)
